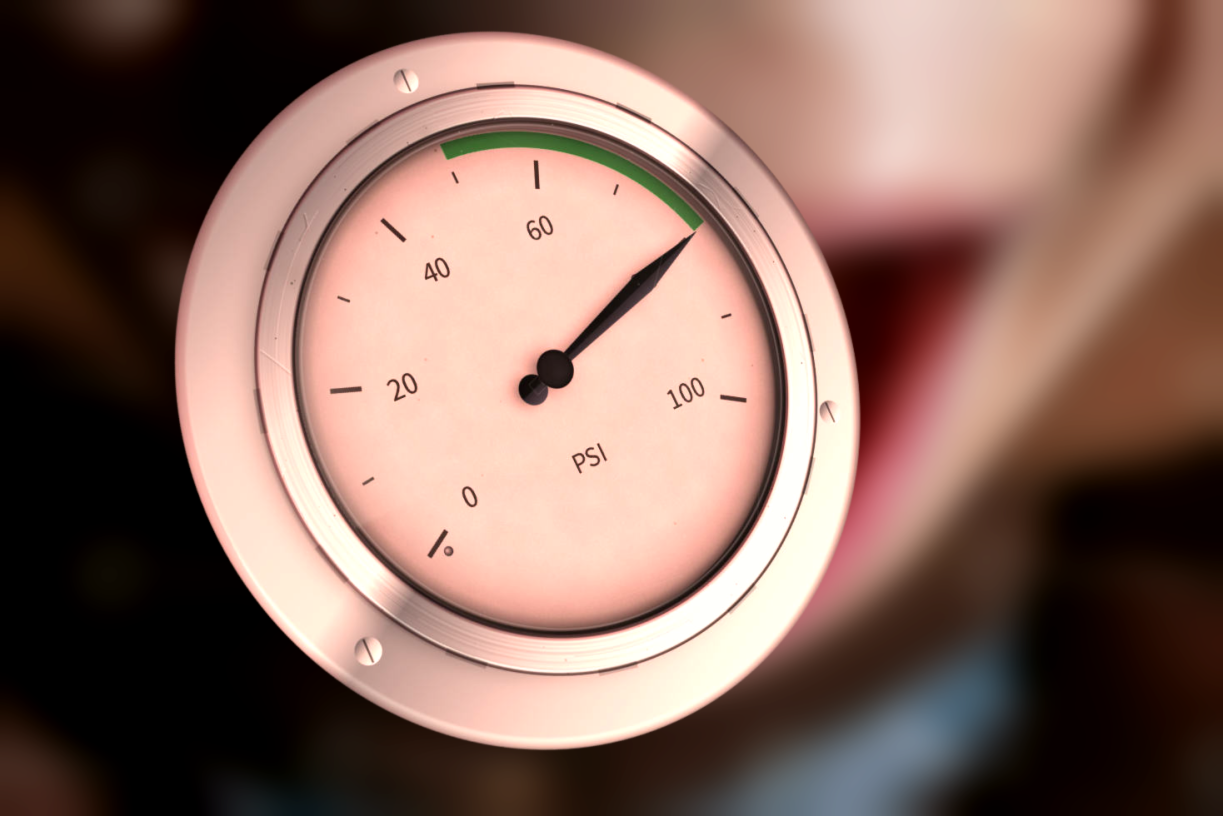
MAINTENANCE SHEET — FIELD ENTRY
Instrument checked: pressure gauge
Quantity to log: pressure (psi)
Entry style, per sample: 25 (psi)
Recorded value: 80 (psi)
